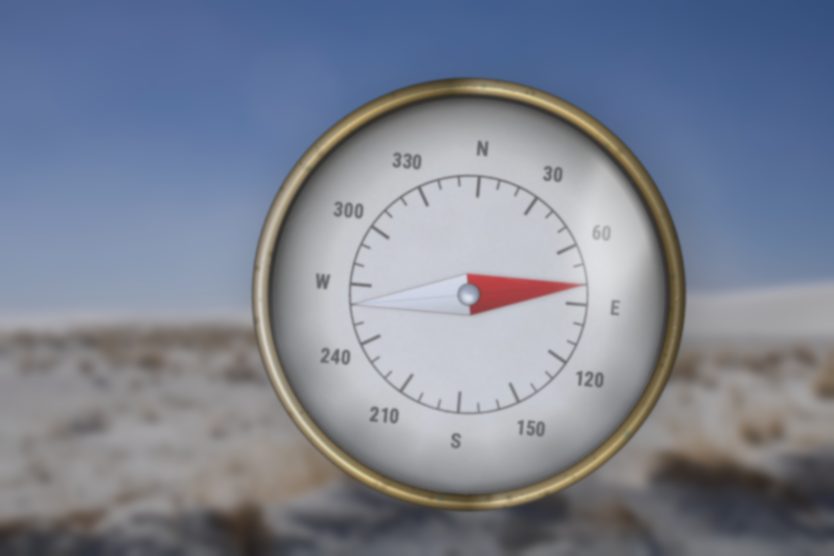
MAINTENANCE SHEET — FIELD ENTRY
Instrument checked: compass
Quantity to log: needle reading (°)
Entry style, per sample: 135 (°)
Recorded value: 80 (°)
